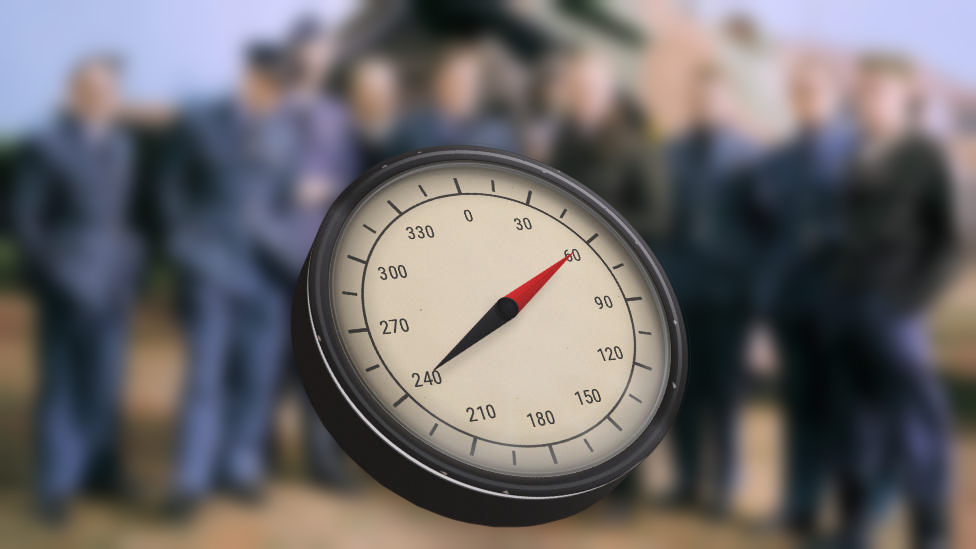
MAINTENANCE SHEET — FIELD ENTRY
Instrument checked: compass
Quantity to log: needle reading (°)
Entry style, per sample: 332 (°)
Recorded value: 60 (°)
